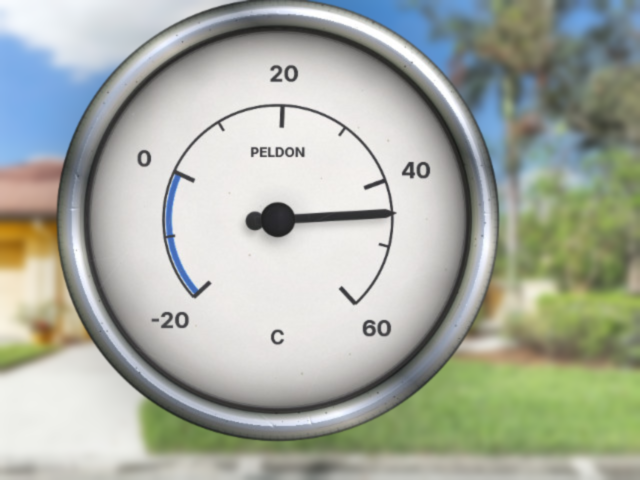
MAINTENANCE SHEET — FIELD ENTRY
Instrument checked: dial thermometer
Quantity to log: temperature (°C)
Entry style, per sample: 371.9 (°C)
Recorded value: 45 (°C)
